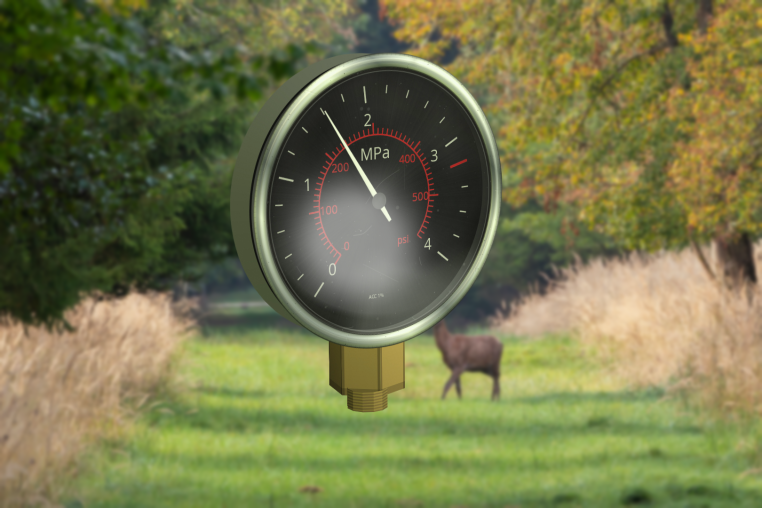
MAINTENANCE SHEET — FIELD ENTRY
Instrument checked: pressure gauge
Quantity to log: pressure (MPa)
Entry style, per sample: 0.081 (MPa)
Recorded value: 1.6 (MPa)
